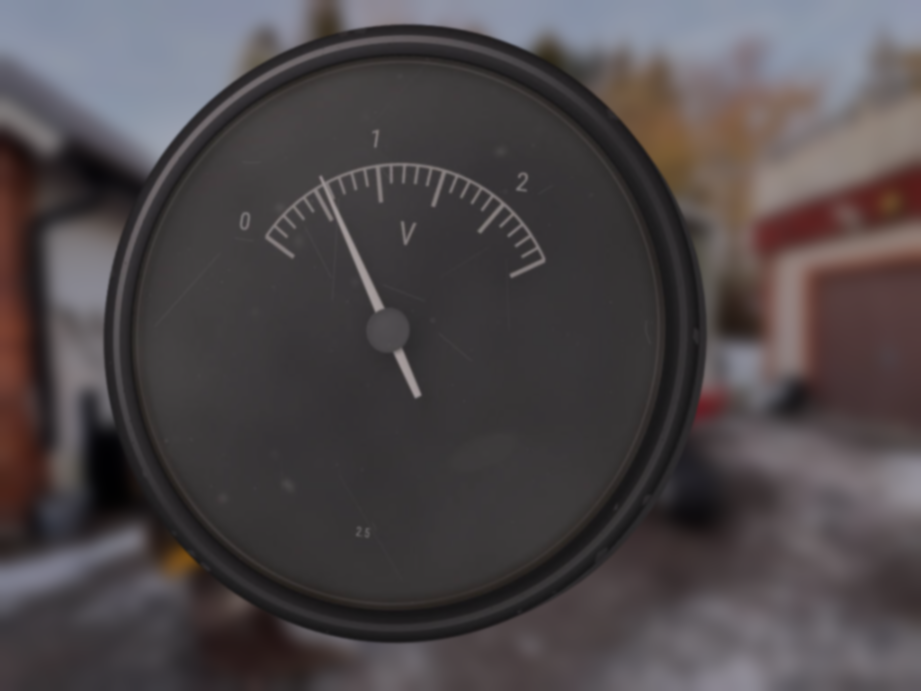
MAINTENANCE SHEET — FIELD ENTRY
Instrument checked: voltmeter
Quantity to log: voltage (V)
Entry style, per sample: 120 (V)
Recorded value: 0.6 (V)
